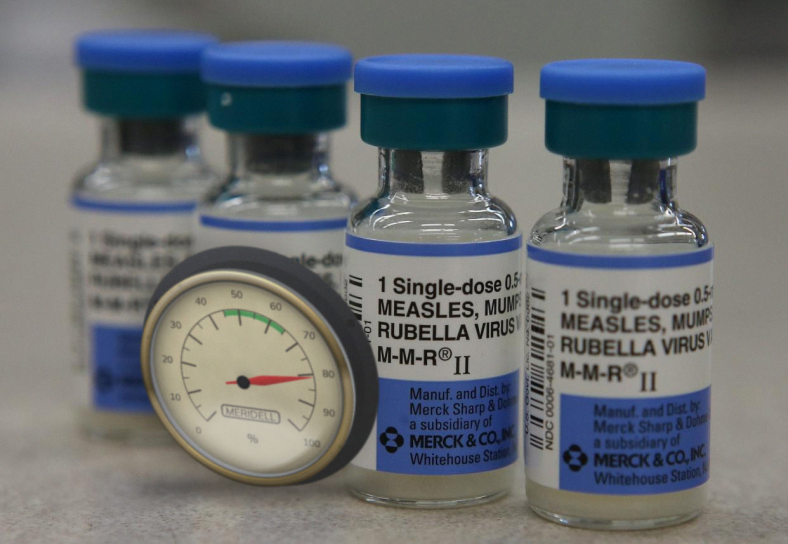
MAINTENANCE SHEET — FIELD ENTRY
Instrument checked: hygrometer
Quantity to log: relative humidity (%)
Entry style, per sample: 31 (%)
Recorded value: 80 (%)
